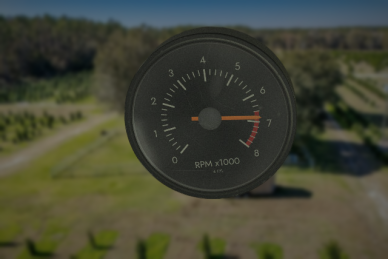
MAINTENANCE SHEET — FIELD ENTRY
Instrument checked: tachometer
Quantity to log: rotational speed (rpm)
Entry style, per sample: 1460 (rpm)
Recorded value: 6800 (rpm)
